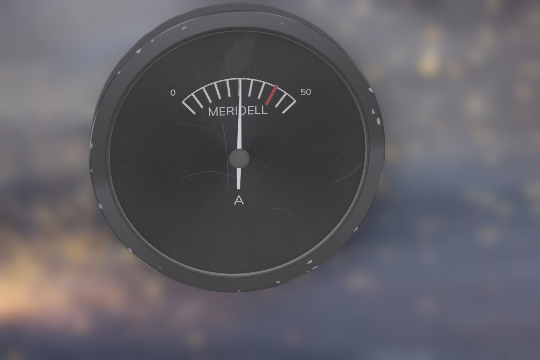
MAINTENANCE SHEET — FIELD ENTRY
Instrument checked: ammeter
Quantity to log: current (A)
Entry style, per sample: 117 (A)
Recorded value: 25 (A)
